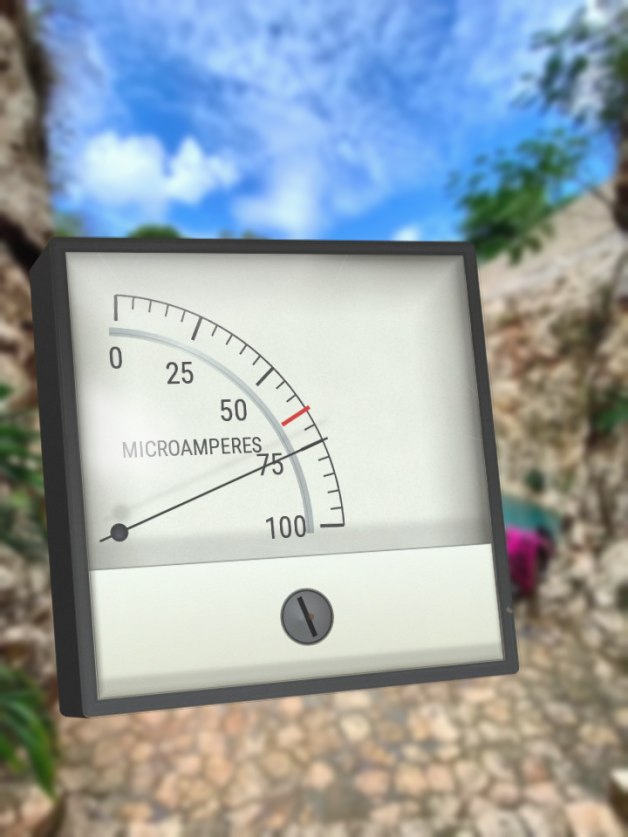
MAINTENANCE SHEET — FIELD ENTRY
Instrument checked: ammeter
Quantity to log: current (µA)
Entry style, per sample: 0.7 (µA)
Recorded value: 75 (µA)
